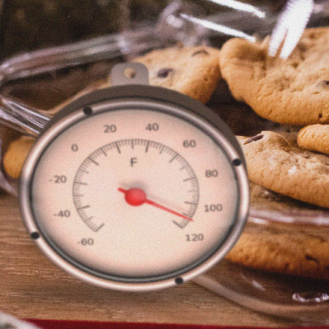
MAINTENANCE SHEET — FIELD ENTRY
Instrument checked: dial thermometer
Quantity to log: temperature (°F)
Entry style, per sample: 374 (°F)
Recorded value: 110 (°F)
